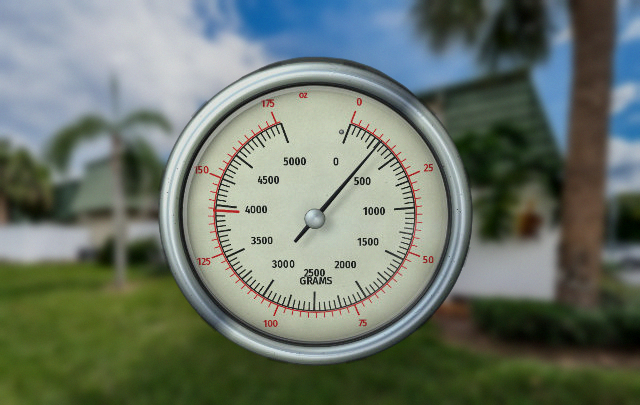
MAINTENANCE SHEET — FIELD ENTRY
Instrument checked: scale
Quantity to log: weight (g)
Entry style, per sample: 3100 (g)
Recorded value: 300 (g)
